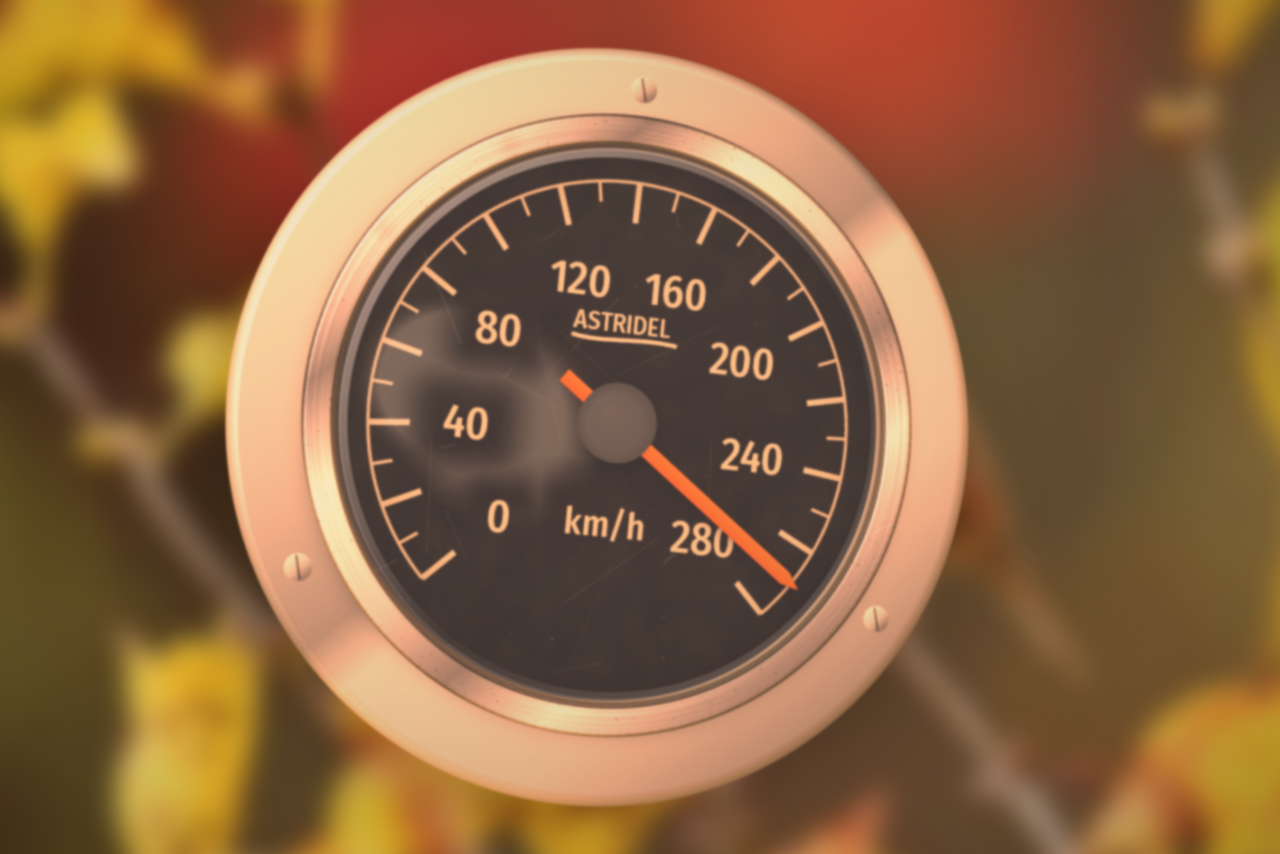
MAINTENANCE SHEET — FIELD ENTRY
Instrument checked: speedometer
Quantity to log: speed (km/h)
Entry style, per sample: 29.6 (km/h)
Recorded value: 270 (km/h)
